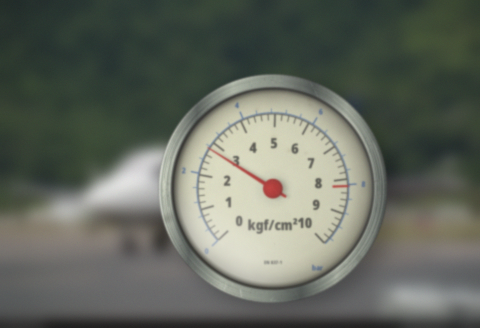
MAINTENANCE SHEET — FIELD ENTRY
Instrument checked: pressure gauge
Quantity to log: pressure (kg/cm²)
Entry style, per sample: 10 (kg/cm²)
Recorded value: 2.8 (kg/cm²)
